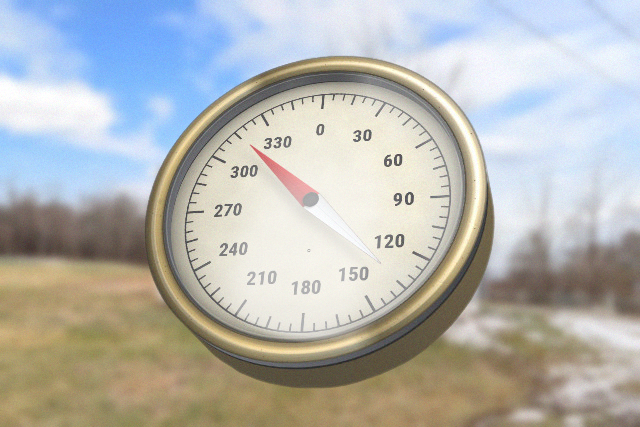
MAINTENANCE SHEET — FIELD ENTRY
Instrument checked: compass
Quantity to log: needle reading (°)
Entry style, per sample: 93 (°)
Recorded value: 315 (°)
